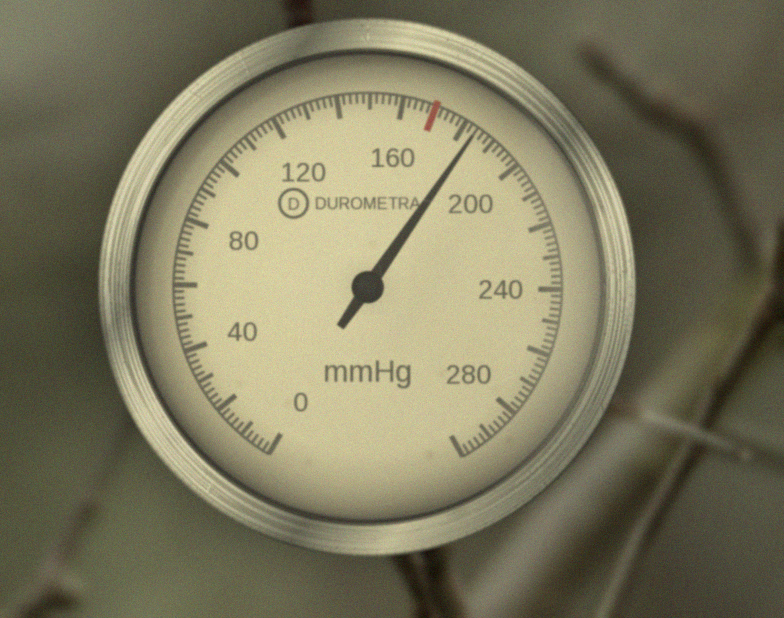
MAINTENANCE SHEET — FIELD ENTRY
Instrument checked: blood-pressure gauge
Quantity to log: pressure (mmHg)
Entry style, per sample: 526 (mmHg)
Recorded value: 184 (mmHg)
